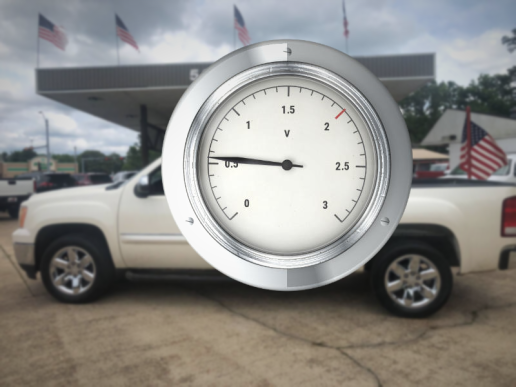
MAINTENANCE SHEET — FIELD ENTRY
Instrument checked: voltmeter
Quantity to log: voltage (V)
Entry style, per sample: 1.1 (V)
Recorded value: 0.55 (V)
